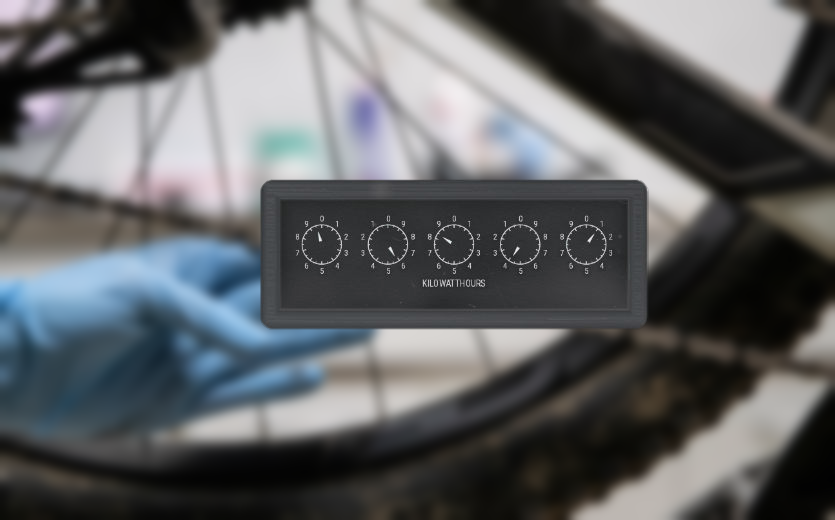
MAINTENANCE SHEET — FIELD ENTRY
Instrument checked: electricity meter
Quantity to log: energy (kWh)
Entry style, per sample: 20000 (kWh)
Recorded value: 95841 (kWh)
